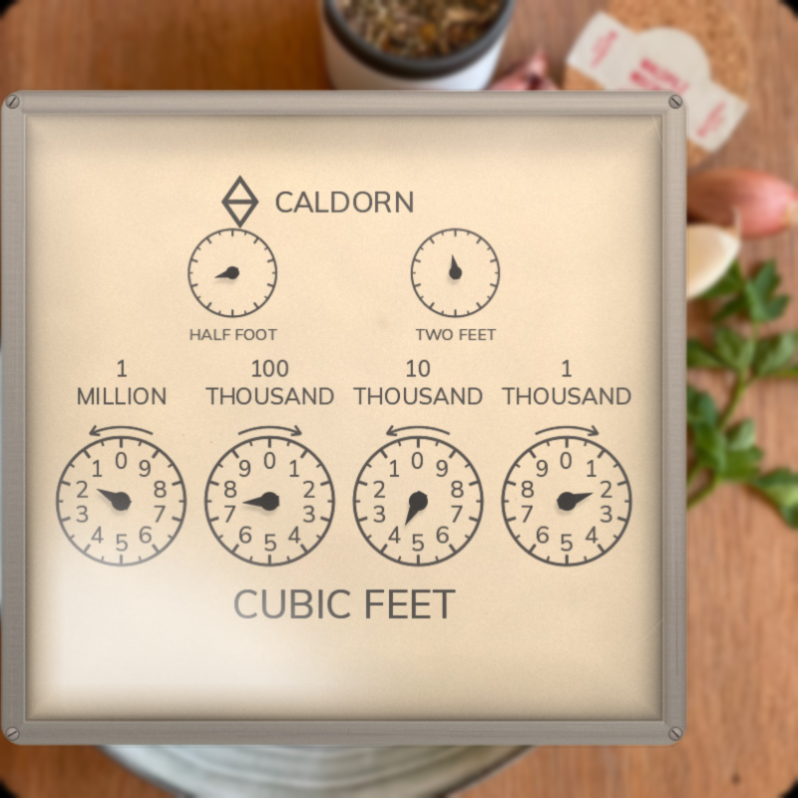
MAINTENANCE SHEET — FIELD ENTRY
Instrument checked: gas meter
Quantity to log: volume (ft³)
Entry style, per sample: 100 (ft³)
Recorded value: 174200 (ft³)
